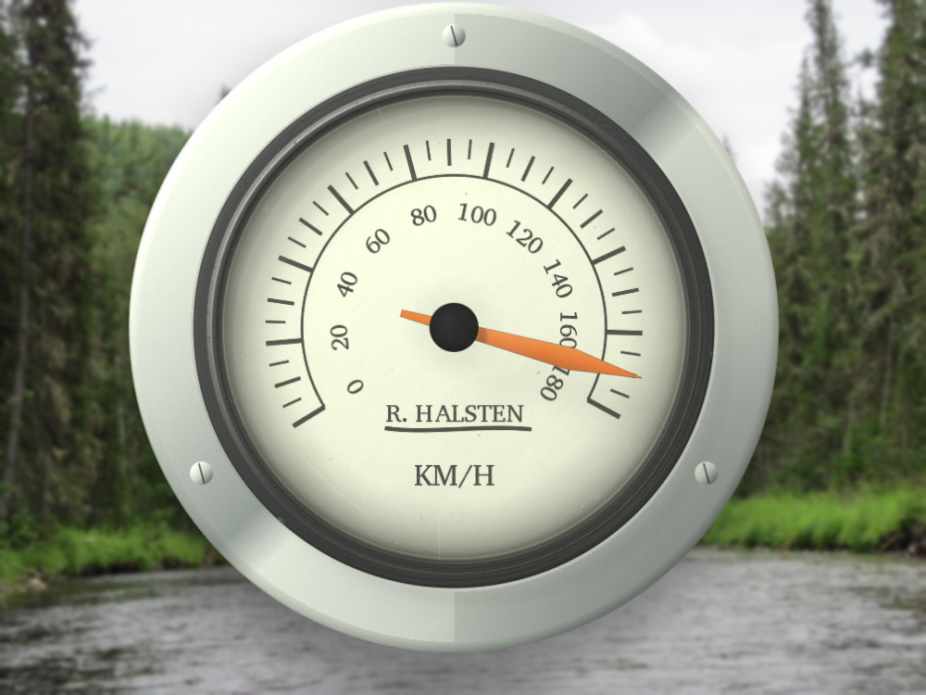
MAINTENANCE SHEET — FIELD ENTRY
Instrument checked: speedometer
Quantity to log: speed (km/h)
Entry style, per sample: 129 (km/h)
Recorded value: 170 (km/h)
